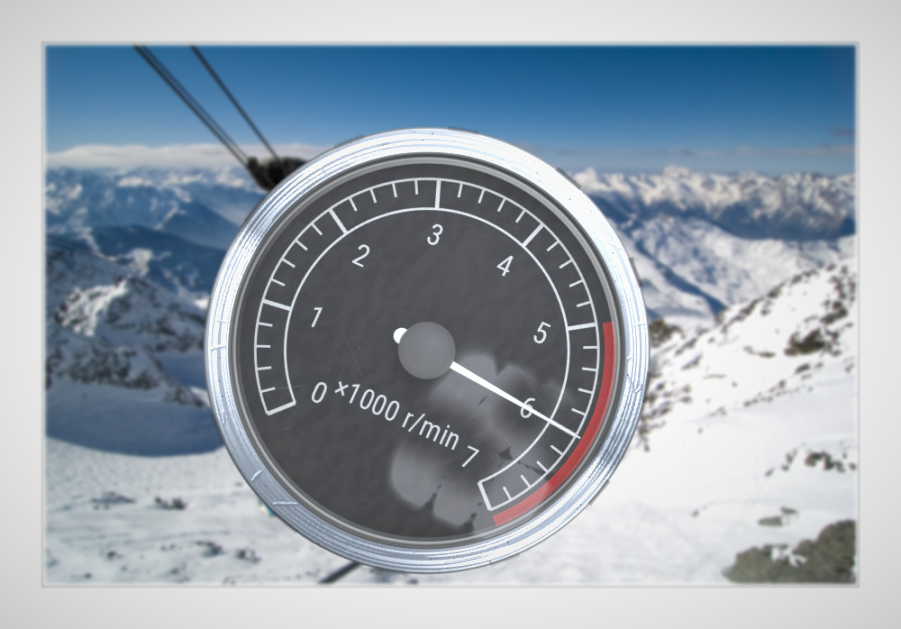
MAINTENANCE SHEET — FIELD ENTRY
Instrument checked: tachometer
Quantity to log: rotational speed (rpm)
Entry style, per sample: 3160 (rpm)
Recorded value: 6000 (rpm)
